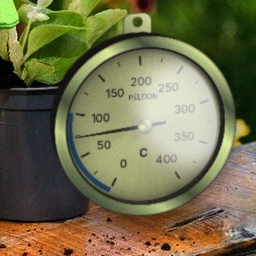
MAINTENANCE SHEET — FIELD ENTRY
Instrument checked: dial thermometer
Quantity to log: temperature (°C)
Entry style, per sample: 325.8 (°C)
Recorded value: 75 (°C)
